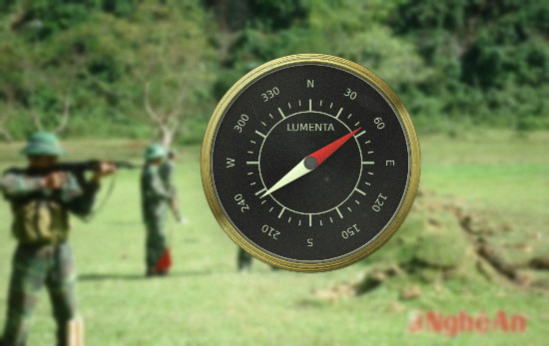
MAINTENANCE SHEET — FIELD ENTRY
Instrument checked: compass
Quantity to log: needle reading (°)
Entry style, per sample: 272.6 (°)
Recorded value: 55 (°)
